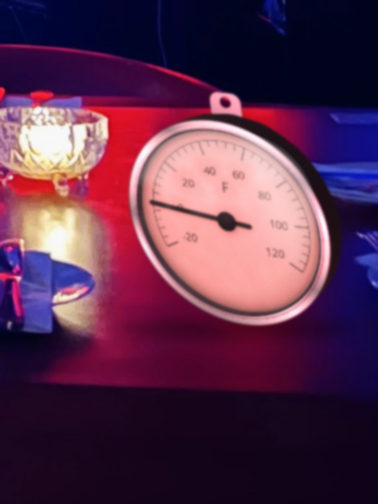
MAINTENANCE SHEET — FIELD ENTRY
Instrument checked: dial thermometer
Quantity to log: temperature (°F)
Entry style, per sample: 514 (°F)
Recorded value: 0 (°F)
